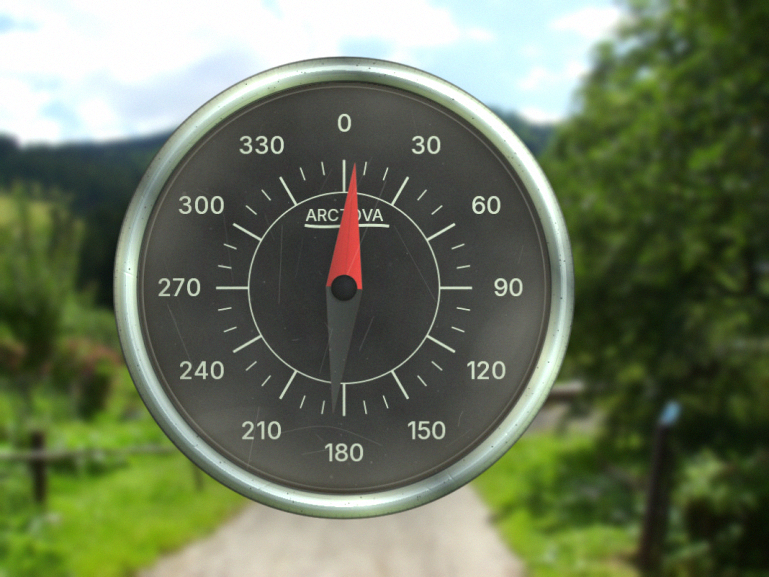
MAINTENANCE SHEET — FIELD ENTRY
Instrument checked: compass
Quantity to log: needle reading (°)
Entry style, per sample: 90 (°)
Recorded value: 5 (°)
